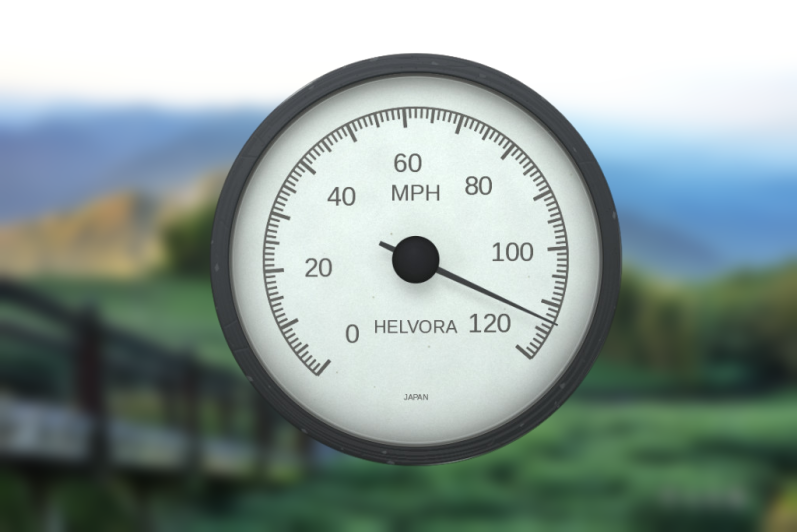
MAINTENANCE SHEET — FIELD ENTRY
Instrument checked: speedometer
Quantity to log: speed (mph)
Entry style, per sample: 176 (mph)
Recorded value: 113 (mph)
